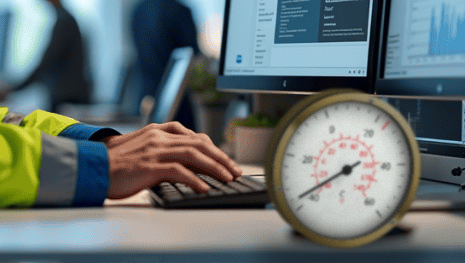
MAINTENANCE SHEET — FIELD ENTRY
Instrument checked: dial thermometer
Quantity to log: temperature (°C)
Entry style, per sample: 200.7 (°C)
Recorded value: -36 (°C)
